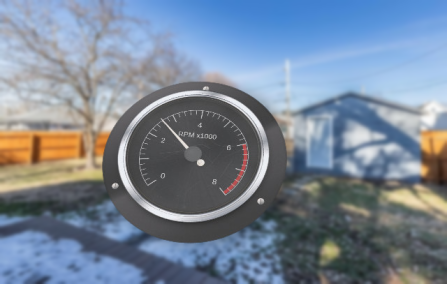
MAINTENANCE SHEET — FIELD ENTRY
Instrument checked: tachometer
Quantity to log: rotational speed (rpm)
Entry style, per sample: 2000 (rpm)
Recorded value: 2600 (rpm)
